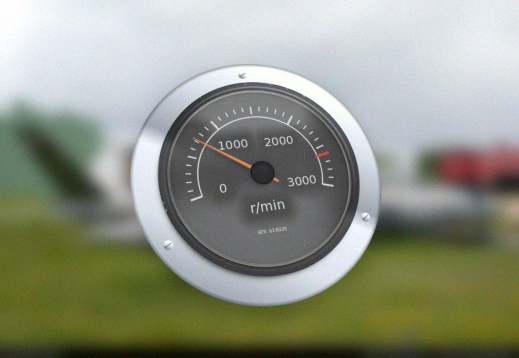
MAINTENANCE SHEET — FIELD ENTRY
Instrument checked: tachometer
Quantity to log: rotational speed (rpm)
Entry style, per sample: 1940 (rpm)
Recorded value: 700 (rpm)
